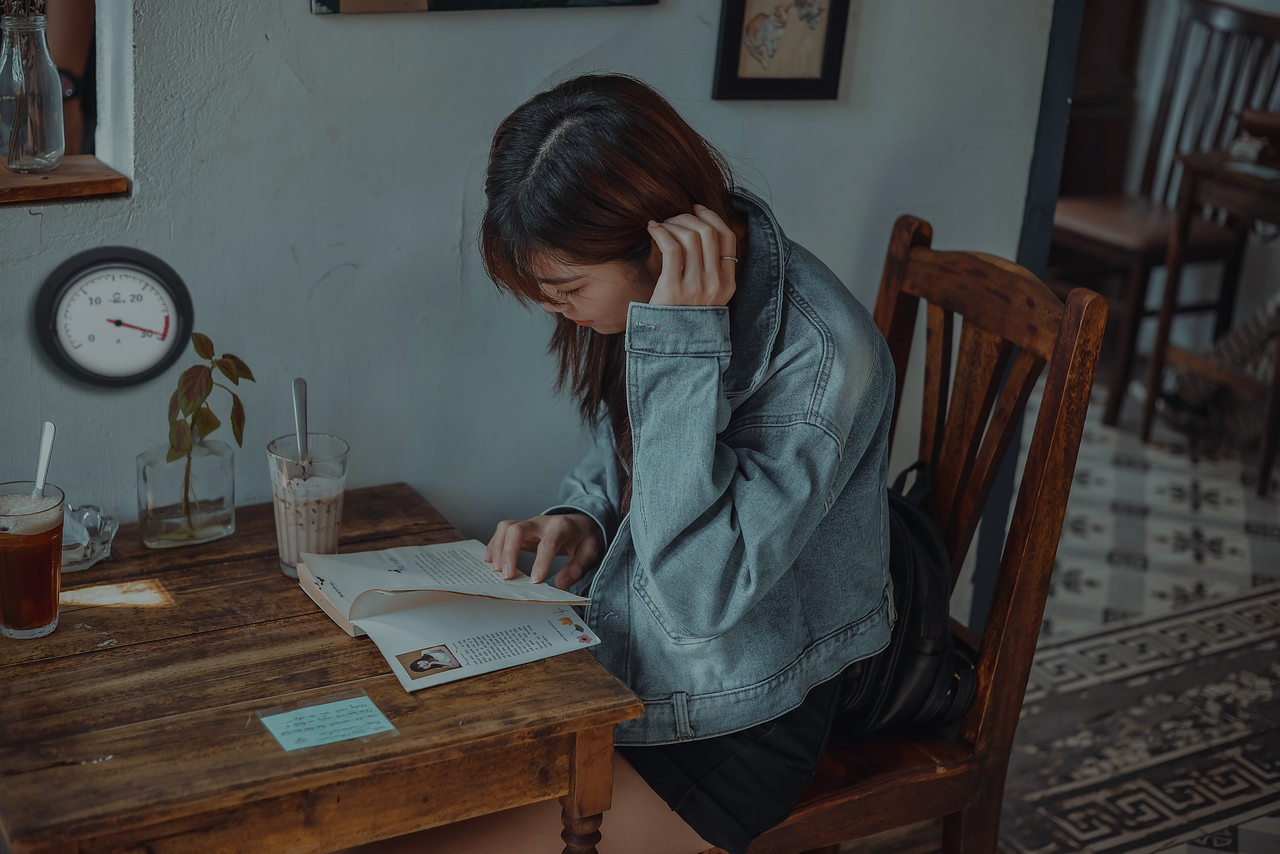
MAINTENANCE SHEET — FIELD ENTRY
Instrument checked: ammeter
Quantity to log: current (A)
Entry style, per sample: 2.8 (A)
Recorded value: 29 (A)
